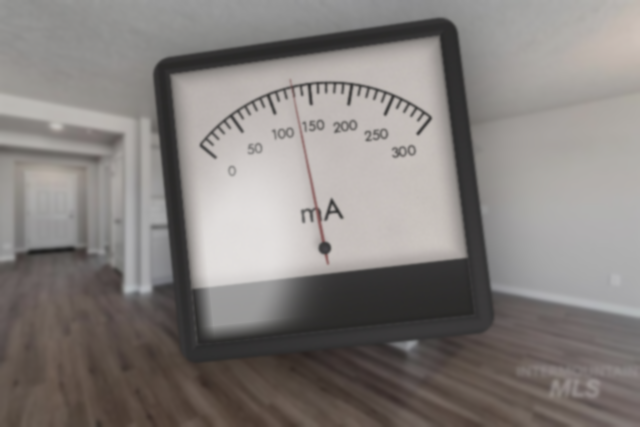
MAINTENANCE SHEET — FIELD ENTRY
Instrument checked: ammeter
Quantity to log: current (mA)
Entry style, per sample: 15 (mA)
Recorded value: 130 (mA)
